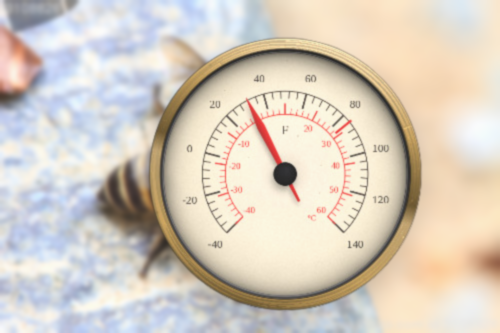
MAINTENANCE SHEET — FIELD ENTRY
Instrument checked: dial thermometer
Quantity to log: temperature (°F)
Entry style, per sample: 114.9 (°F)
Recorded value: 32 (°F)
